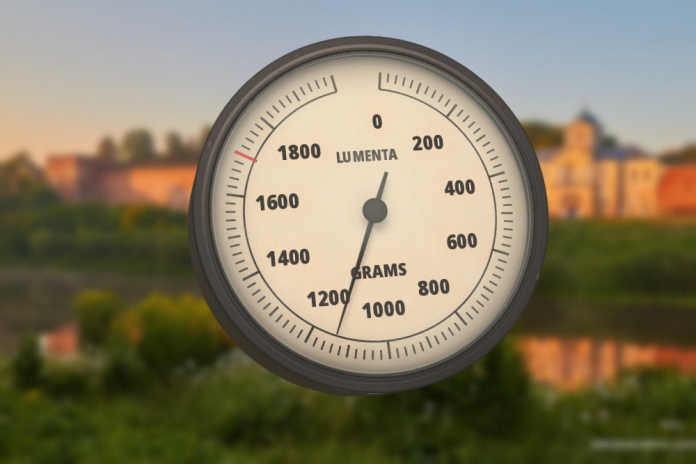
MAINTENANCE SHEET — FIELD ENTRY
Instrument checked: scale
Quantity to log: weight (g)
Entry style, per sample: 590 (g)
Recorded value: 1140 (g)
